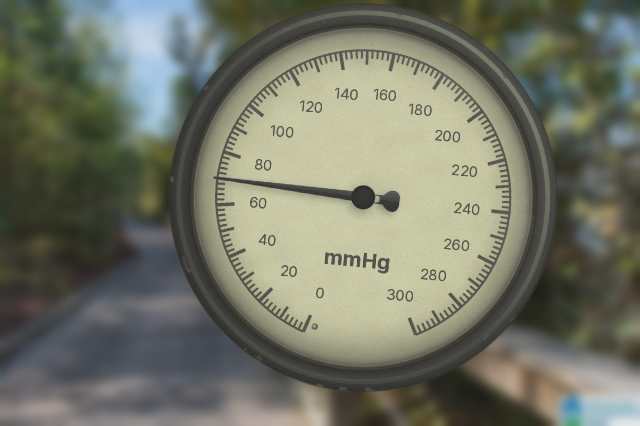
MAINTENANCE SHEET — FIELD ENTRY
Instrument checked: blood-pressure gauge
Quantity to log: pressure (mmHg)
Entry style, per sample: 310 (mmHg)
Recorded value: 70 (mmHg)
